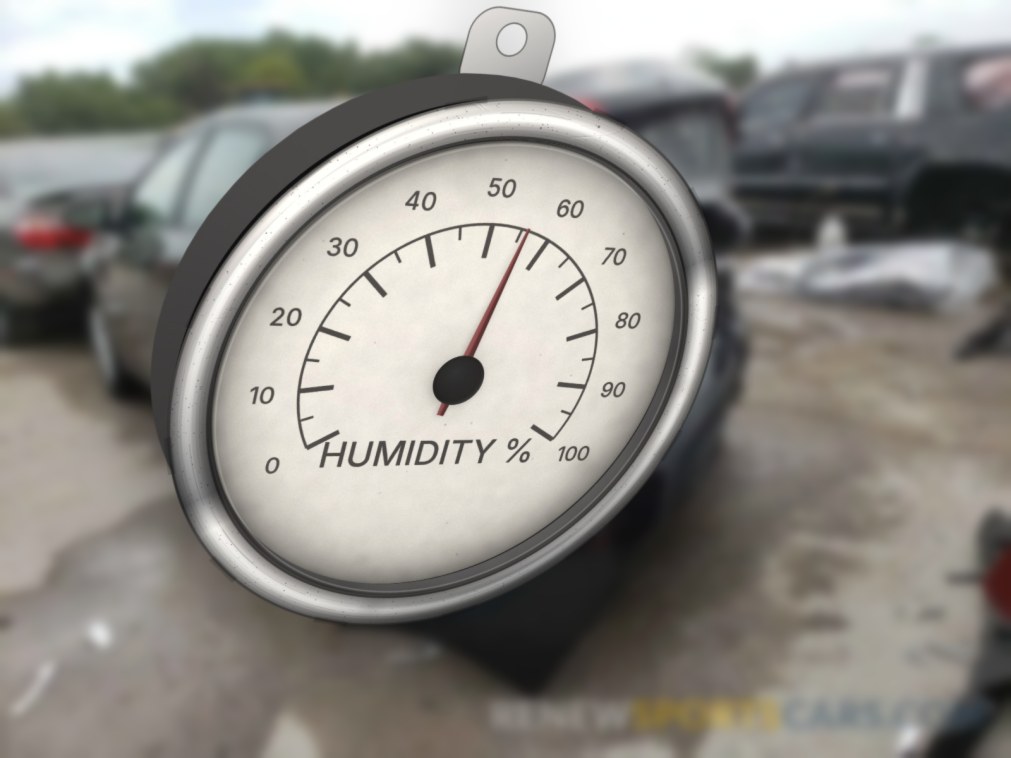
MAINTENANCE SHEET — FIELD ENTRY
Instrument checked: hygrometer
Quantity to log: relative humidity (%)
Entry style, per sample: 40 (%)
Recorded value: 55 (%)
